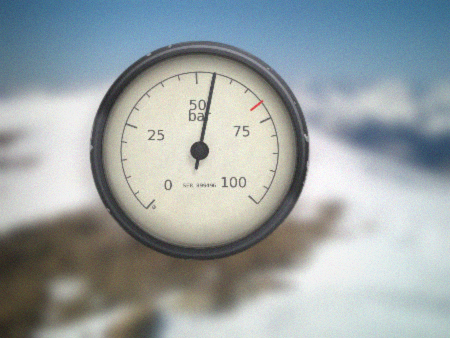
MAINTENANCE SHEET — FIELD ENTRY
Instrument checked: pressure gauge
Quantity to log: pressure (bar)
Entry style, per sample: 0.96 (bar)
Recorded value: 55 (bar)
